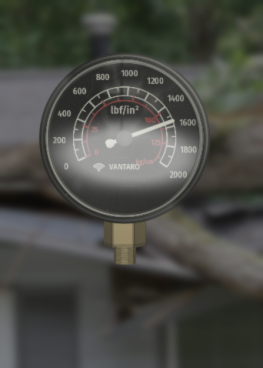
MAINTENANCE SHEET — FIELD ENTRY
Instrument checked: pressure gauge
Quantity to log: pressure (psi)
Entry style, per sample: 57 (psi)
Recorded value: 1550 (psi)
